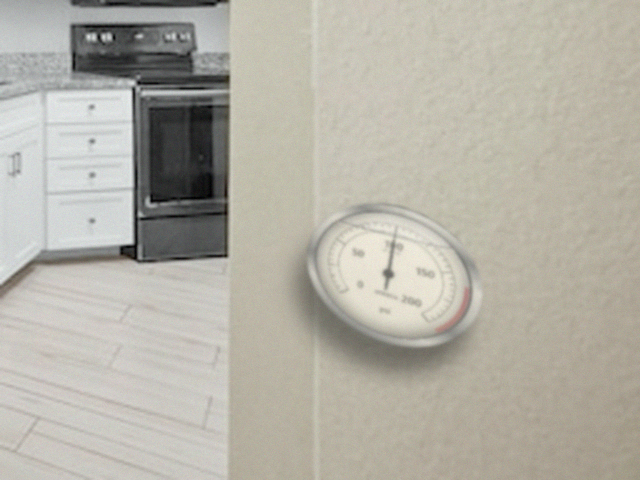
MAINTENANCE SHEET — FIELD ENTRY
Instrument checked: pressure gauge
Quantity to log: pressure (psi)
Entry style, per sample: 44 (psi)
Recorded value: 100 (psi)
